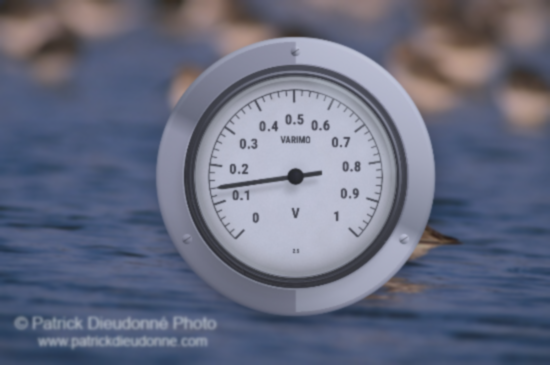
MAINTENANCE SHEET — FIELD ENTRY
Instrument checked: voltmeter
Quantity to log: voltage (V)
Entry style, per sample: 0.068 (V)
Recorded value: 0.14 (V)
